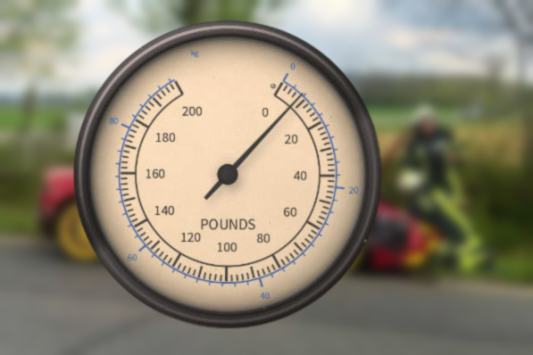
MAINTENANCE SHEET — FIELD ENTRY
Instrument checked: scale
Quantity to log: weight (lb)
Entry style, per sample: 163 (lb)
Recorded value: 8 (lb)
